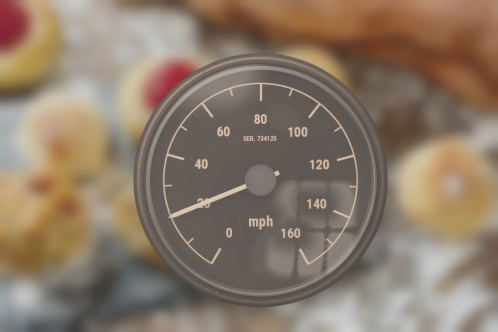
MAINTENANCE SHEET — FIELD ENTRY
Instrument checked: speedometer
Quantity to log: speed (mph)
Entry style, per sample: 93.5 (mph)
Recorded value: 20 (mph)
